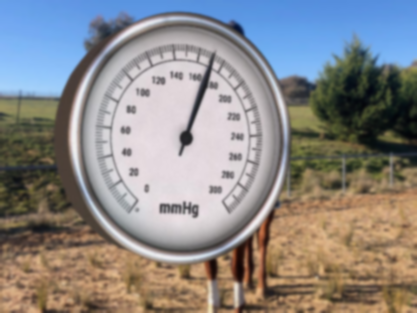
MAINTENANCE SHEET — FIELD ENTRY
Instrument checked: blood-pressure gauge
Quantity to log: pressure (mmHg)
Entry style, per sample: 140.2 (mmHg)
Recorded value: 170 (mmHg)
